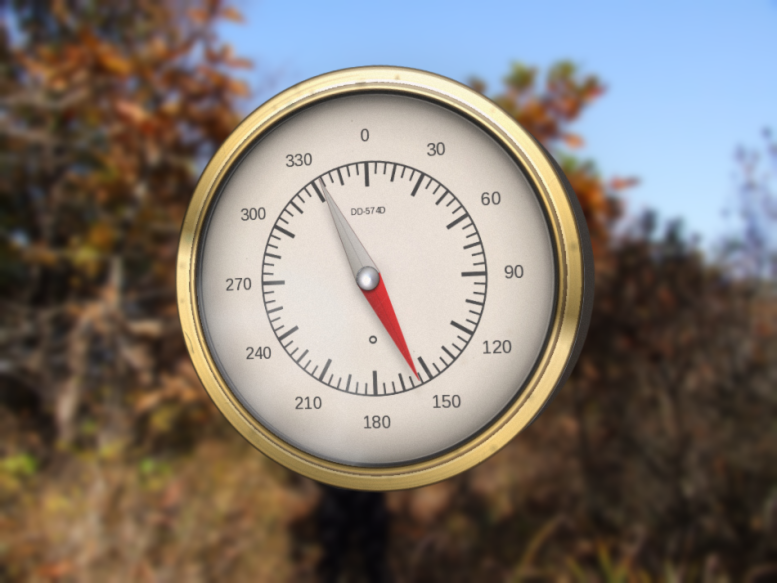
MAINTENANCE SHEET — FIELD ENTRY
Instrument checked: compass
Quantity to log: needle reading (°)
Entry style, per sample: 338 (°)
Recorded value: 155 (°)
